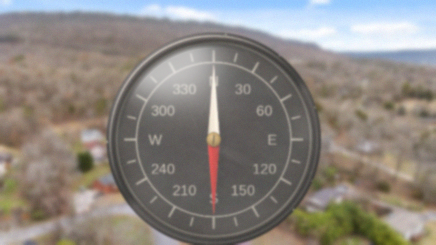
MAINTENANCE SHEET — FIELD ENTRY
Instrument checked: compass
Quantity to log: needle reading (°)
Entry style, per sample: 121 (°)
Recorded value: 180 (°)
